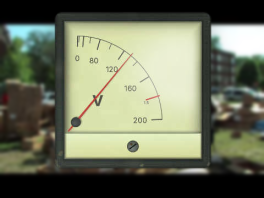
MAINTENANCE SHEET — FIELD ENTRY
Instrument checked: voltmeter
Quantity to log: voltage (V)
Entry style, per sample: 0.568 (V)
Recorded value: 130 (V)
